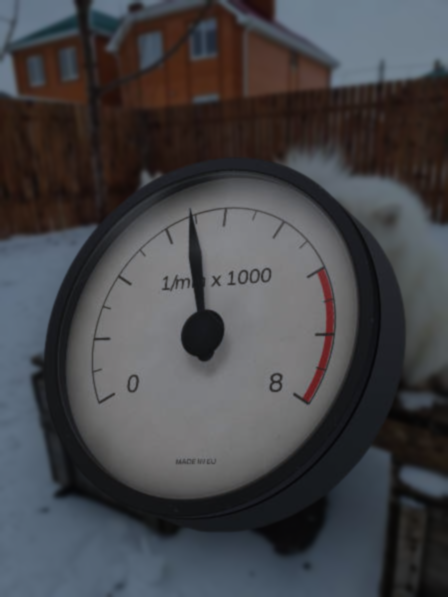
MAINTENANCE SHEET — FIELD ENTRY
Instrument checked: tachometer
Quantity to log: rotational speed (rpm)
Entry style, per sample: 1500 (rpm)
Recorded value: 3500 (rpm)
